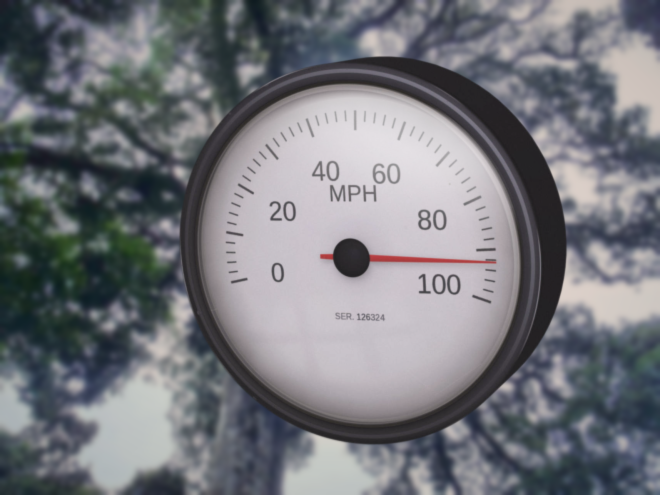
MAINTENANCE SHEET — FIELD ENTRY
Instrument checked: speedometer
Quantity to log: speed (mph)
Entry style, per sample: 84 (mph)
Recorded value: 92 (mph)
